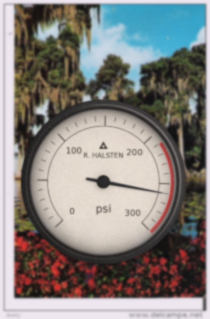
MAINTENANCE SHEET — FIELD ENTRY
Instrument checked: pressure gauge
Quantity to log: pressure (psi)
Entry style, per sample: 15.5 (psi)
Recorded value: 260 (psi)
